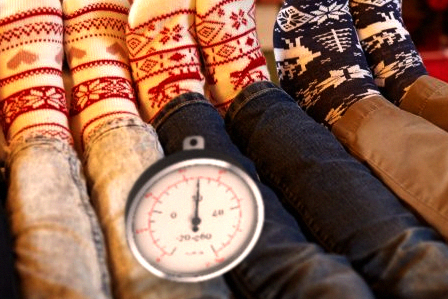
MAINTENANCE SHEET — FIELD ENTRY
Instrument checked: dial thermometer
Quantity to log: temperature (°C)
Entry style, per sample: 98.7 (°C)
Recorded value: 20 (°C)
